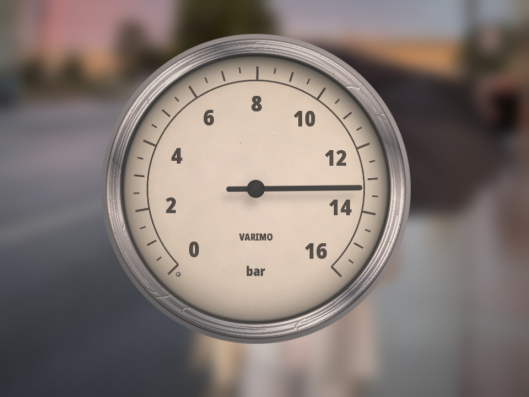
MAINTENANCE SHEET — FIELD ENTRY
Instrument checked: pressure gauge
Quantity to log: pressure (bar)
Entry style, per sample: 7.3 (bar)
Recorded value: 13.25 (bar)
